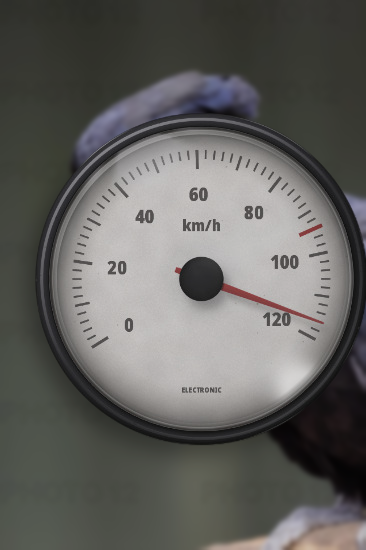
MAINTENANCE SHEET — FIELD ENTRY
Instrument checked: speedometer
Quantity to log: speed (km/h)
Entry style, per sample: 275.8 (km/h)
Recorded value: 116 (km/h)
